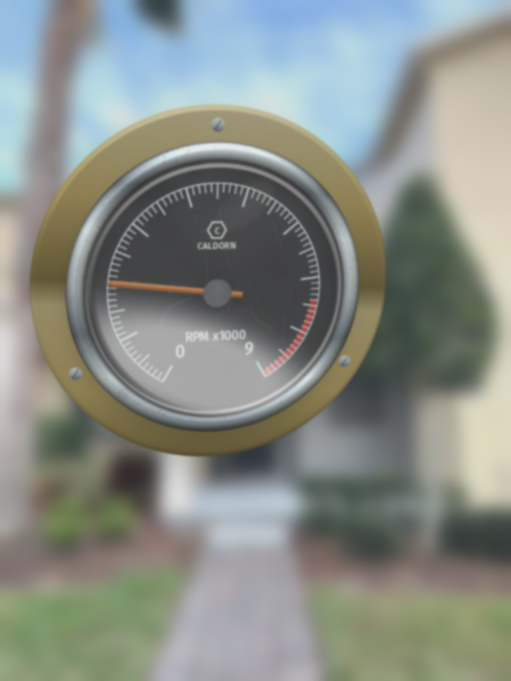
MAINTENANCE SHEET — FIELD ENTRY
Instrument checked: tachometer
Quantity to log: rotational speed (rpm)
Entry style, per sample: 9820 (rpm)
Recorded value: 2000 (rpm)
